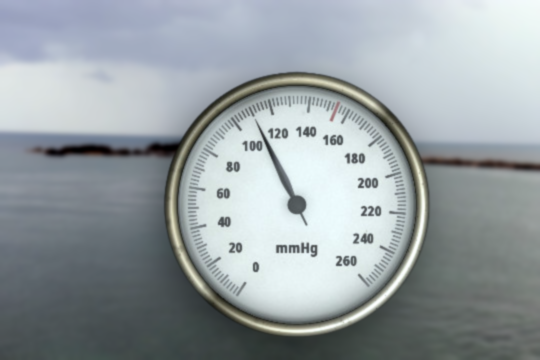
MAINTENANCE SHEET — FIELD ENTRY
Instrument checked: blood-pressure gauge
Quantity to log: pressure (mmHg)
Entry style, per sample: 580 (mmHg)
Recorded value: 110 (mmHg)
